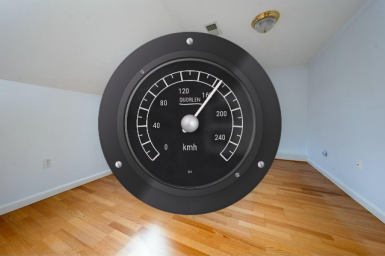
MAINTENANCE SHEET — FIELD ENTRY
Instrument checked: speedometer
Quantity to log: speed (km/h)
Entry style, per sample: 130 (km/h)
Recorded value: 165 (km/h)
